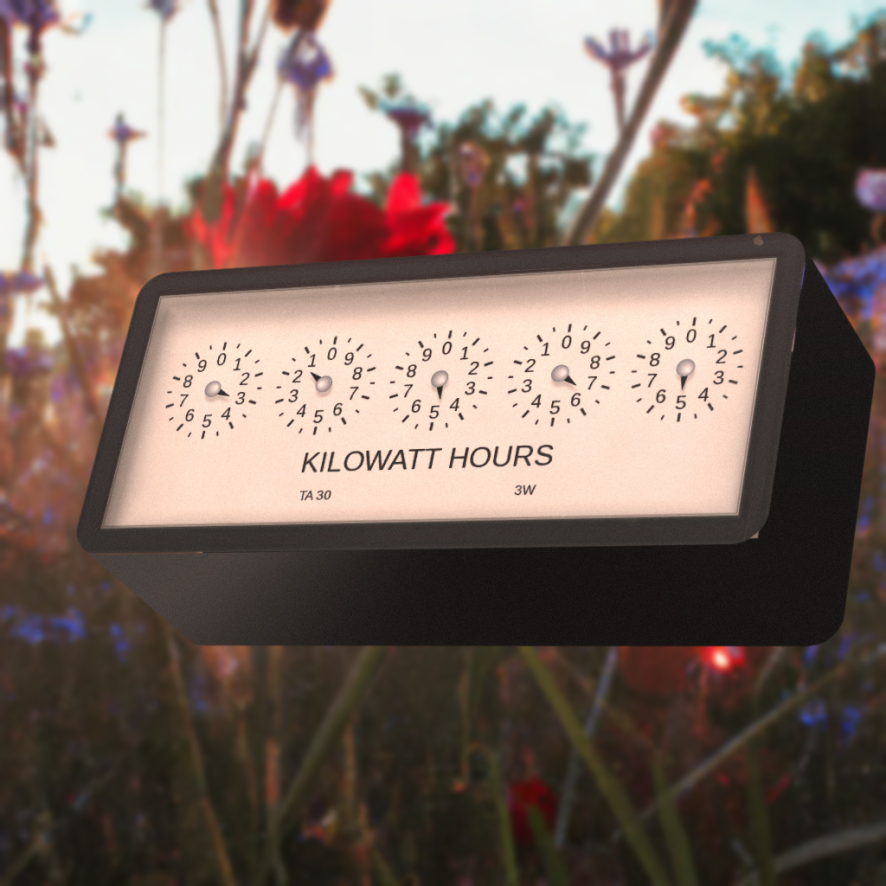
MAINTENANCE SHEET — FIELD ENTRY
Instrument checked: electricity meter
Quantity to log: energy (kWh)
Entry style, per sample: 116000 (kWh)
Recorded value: 31465 (kWh)
